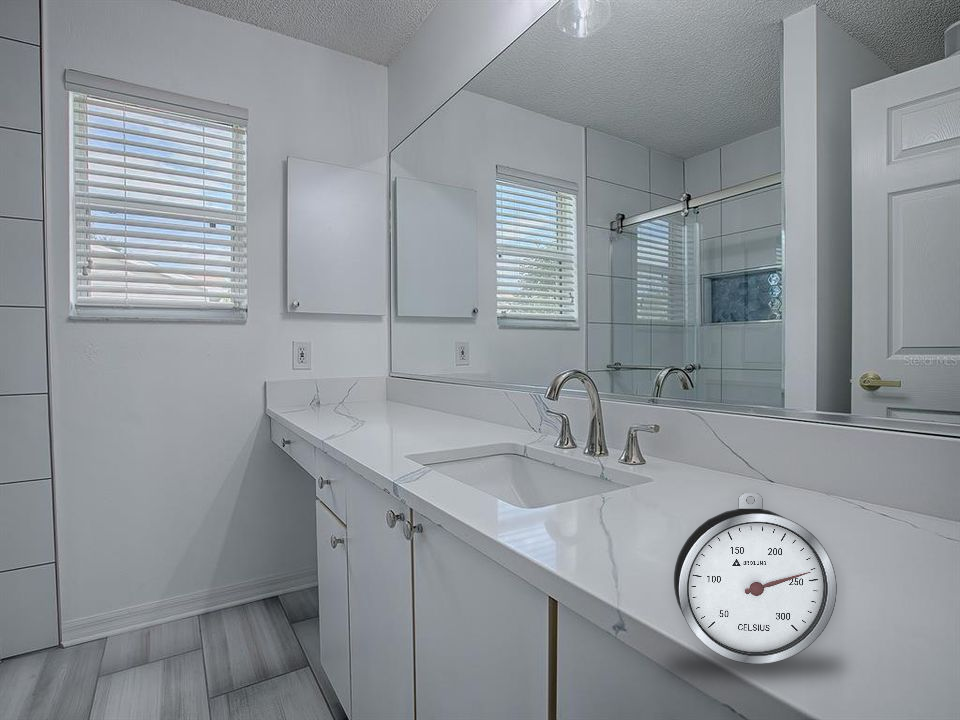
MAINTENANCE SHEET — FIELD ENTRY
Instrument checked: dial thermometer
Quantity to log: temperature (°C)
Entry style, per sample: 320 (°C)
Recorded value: 240 (°C)
